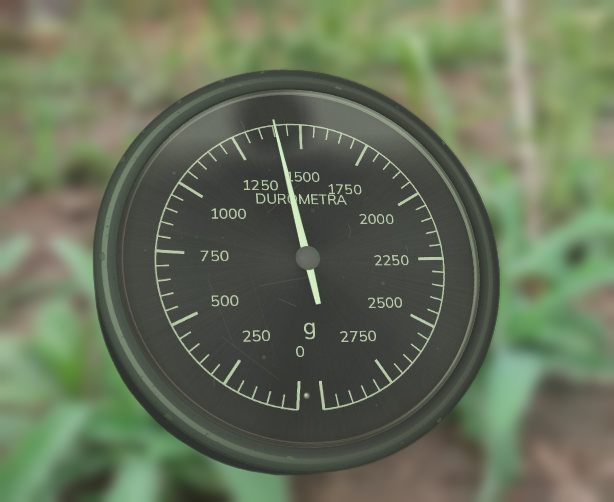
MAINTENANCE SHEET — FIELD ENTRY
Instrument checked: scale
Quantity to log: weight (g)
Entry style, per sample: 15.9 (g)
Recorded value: 1400 (g)
